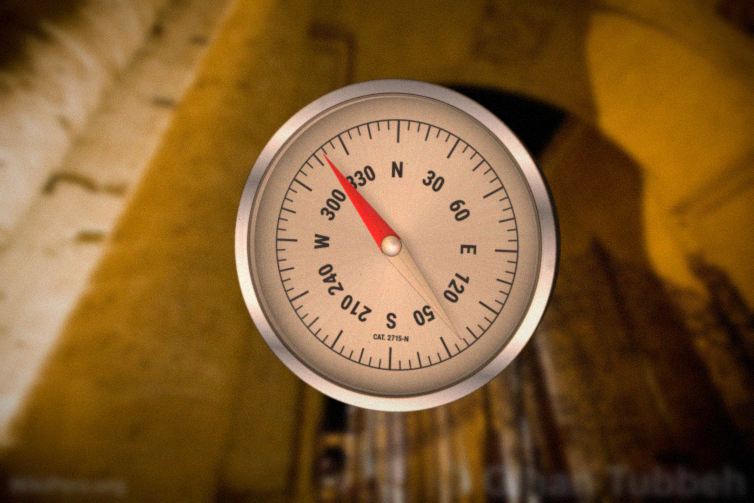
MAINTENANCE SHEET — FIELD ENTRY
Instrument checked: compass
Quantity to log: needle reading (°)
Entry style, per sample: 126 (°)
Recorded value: 320 (°)
